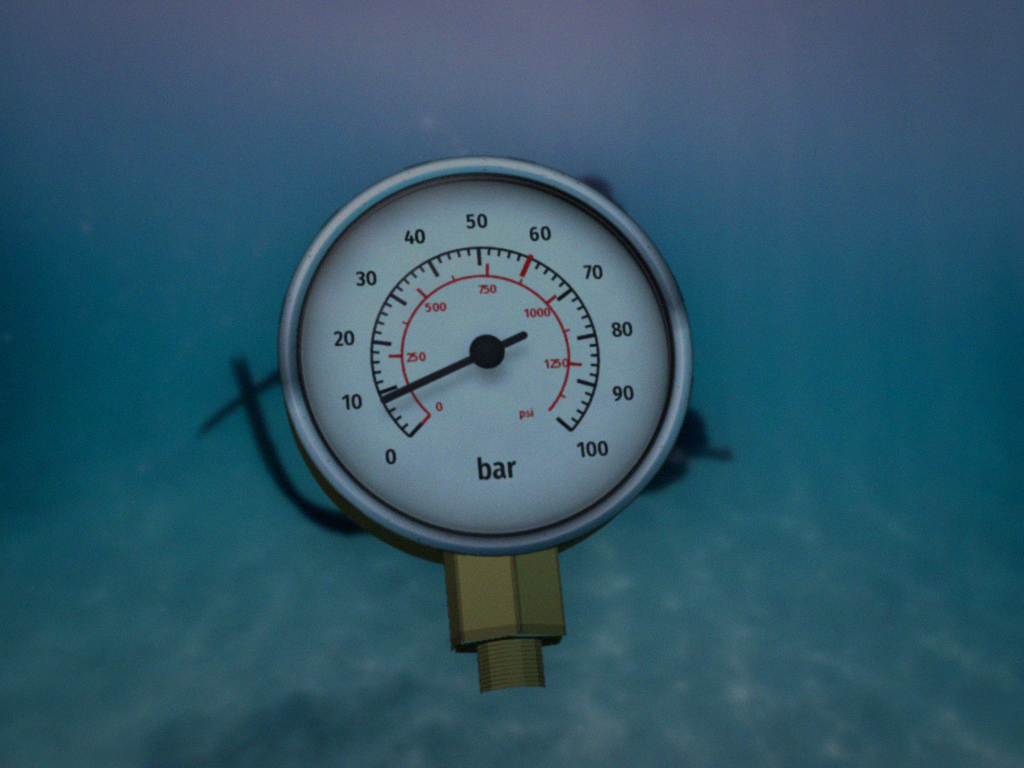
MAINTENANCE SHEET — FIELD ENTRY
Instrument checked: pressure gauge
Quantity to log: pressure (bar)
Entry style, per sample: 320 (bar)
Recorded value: 8 (bar)
